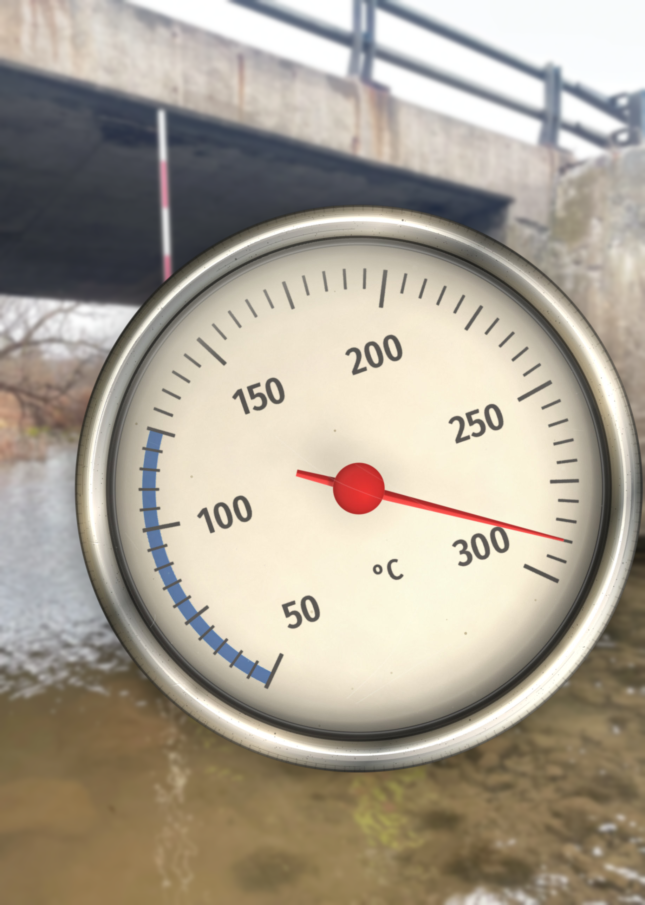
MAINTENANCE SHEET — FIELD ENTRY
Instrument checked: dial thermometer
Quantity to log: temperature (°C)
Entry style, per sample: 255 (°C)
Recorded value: 290 (°C)
